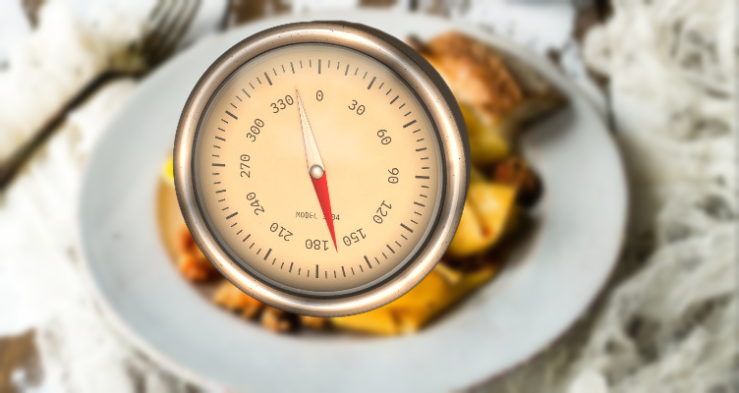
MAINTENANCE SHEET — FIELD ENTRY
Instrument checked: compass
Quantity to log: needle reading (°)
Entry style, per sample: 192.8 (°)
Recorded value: 165 (°)
